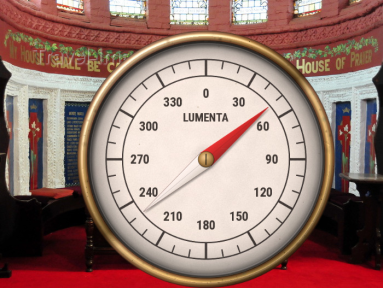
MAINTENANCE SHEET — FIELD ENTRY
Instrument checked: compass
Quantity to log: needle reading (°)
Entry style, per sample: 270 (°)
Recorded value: 50 (°)
